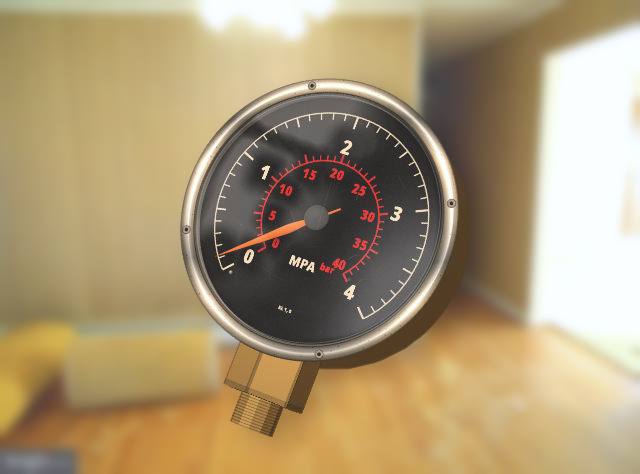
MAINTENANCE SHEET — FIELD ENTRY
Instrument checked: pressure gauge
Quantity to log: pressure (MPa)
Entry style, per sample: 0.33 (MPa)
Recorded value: 0.1 (MPa)
